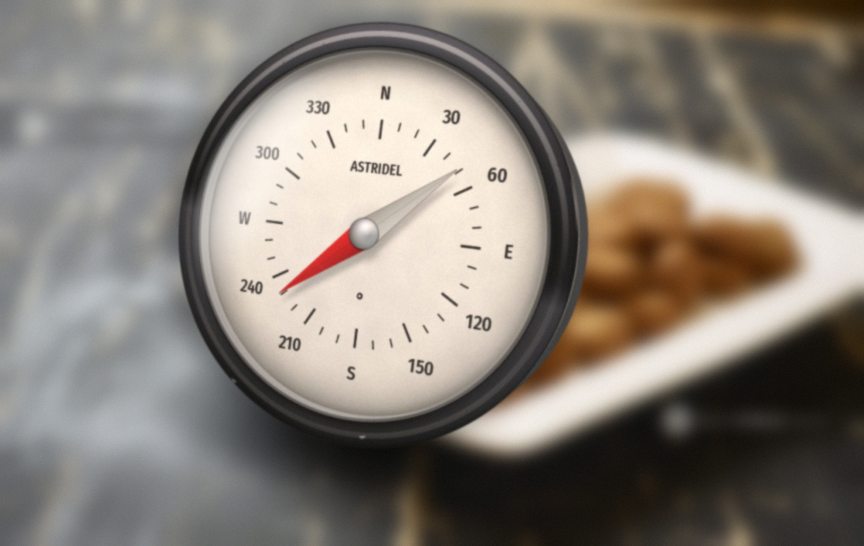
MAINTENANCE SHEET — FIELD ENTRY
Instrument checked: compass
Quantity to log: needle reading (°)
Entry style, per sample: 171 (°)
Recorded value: 230 (°)
